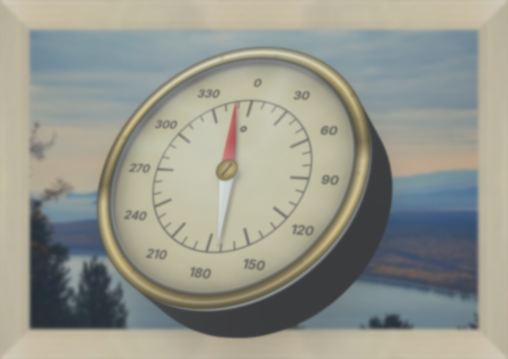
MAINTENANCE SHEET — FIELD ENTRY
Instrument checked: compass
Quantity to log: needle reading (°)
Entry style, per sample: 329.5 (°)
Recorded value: 350 (°)
